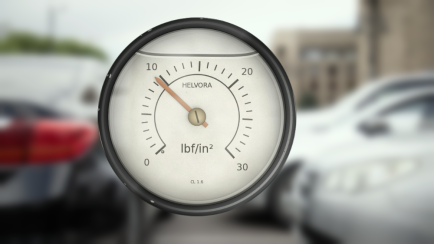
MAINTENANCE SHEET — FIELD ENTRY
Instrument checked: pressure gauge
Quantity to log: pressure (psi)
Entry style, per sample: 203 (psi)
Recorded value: 9.5 (psi)
